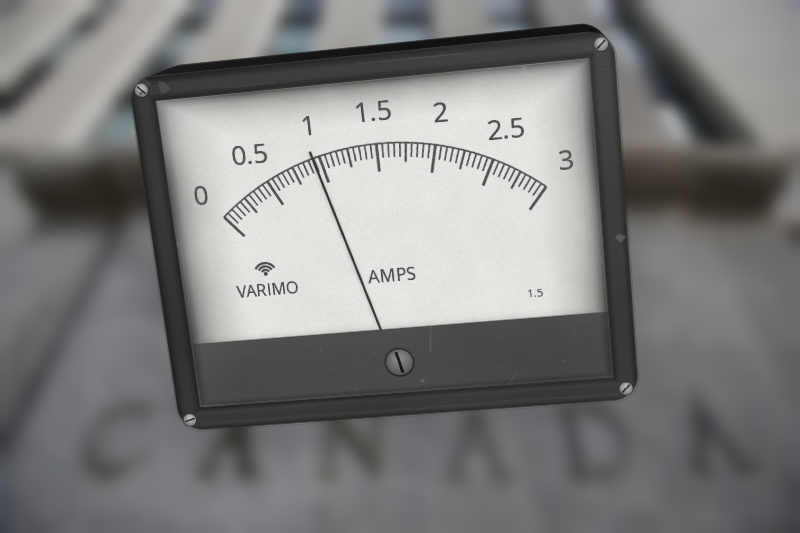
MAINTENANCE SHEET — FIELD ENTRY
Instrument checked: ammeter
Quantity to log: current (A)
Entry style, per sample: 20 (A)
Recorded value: 0.95 (A)
